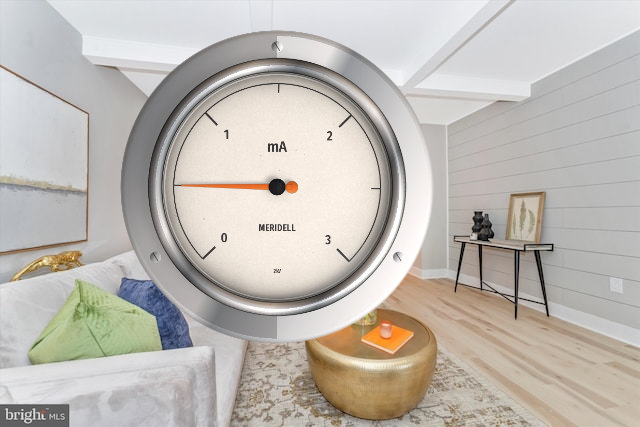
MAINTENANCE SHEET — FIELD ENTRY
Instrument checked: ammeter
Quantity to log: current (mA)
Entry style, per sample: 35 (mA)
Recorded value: 0.5 (mA)
